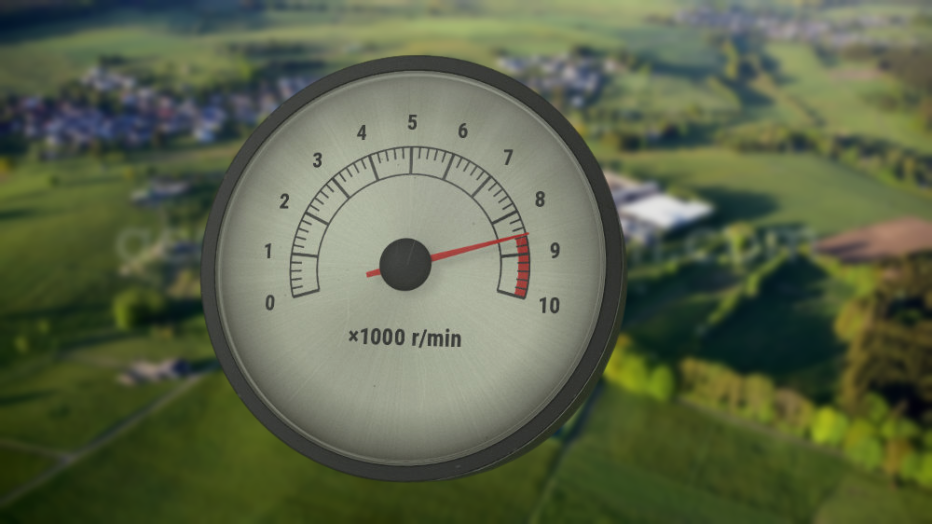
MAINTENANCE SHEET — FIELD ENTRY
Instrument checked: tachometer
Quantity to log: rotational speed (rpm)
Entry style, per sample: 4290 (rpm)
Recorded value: 8600 (rpm)
